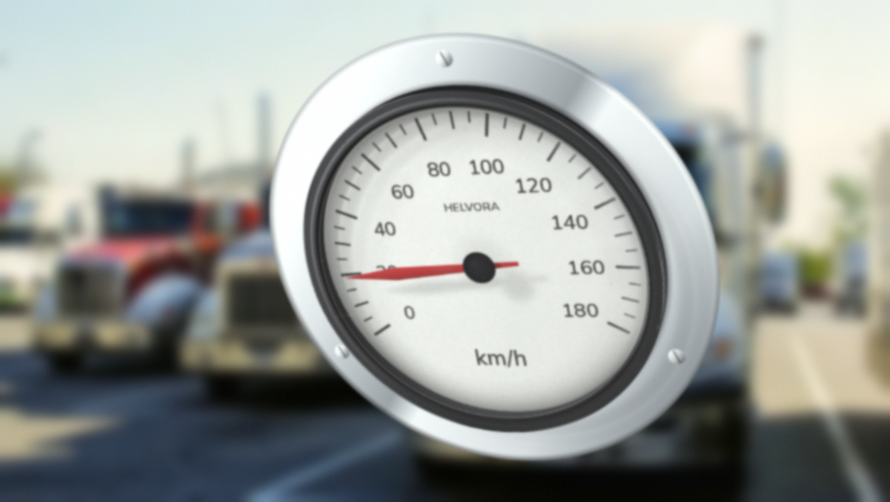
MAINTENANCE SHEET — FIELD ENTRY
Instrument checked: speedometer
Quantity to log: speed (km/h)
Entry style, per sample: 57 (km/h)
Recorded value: 20 (km/h)
